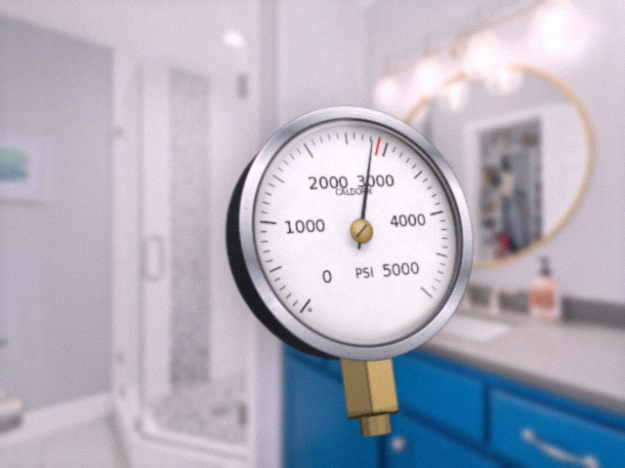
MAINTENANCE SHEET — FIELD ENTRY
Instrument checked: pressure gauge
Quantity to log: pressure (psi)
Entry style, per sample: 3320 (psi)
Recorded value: 2800 (psi)
